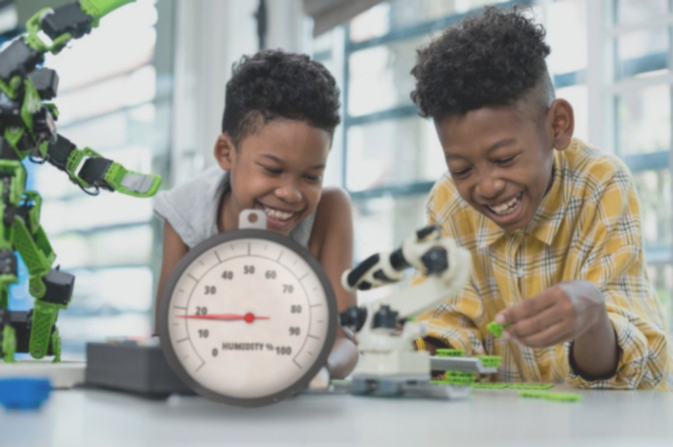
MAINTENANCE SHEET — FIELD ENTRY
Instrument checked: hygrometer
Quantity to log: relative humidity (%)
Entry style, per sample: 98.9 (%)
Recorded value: 17.5 (%)
